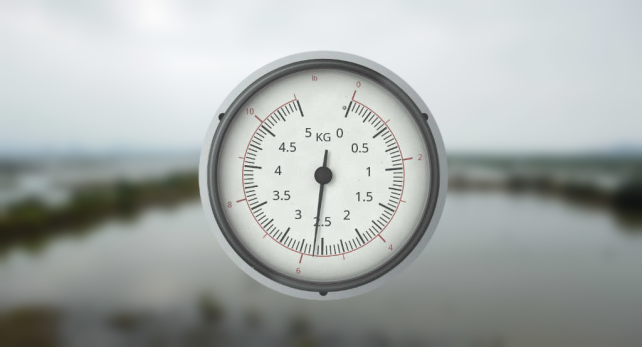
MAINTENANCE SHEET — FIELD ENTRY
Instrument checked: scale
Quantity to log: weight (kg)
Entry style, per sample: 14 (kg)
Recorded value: 2.6 (kg)
